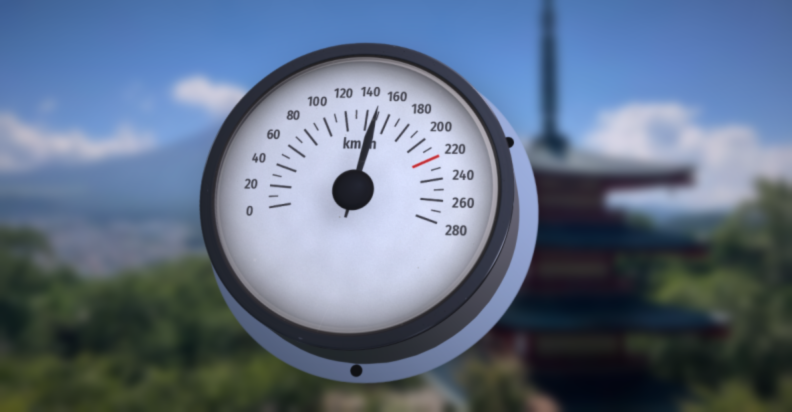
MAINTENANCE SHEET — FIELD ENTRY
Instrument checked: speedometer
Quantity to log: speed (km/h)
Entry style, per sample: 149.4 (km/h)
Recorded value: 150 (km/h)
